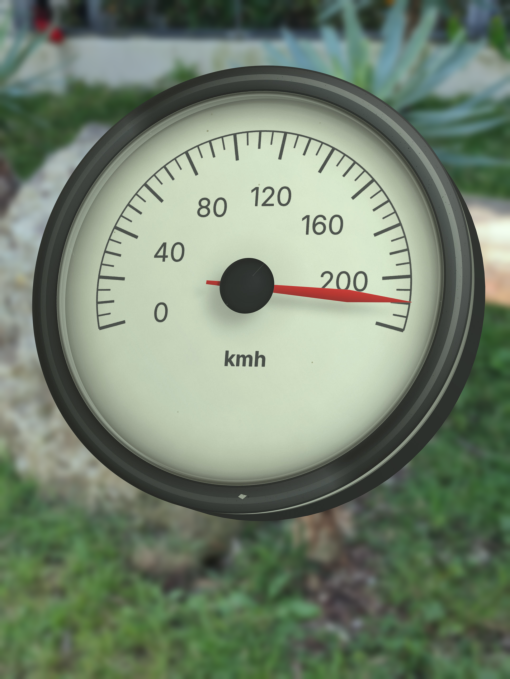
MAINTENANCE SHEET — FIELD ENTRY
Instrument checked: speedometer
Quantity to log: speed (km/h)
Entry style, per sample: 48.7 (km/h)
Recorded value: 210 (km/h)
